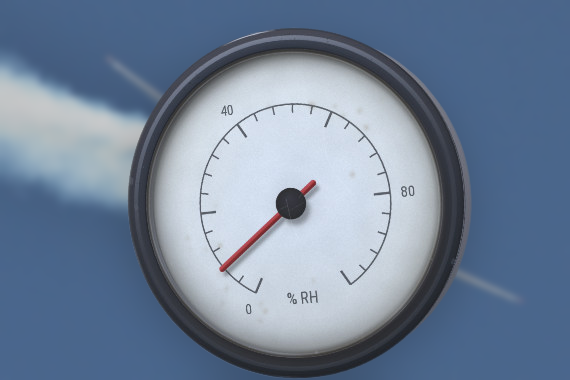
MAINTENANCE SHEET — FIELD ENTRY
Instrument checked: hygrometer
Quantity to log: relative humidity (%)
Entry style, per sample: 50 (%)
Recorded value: 8 (%)
